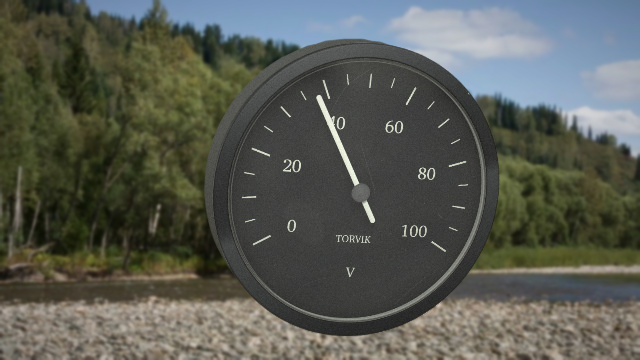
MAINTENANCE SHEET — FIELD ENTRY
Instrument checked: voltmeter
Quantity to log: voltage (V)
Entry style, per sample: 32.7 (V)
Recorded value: 37.5 (V)
